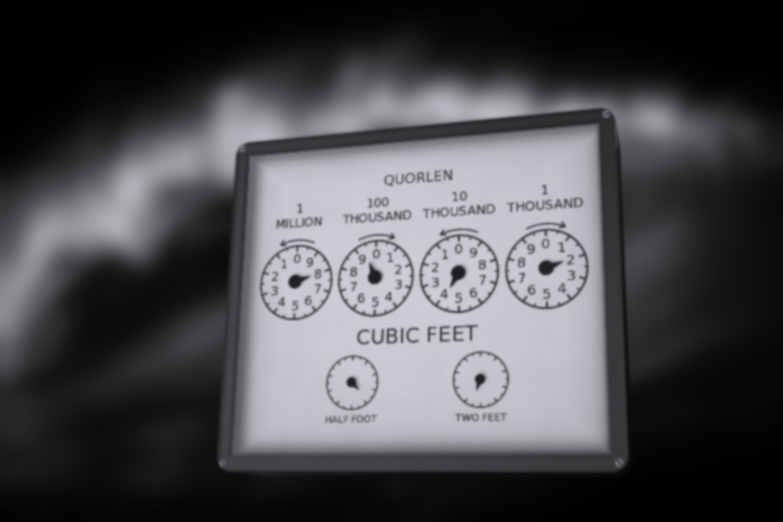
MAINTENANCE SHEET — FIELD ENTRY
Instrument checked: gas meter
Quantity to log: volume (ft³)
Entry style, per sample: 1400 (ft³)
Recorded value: 794200 (ft³)
